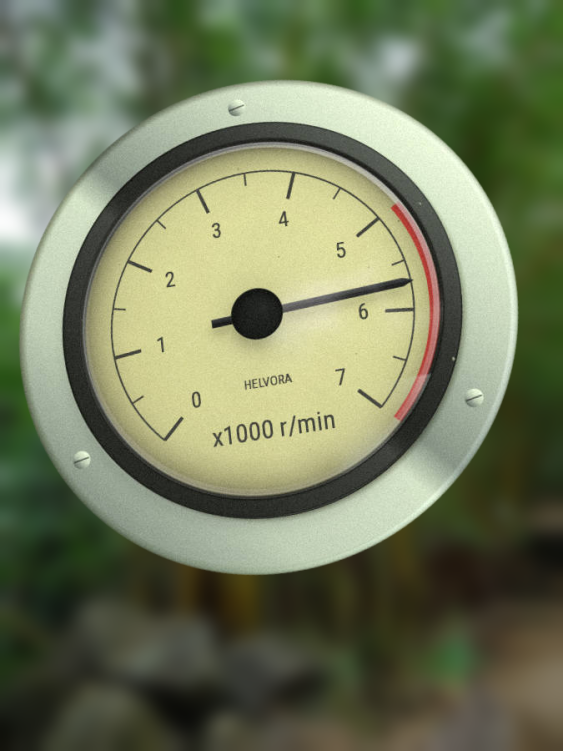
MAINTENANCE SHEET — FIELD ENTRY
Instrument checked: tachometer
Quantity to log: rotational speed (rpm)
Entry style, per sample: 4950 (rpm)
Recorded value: 5750 (rpm)
